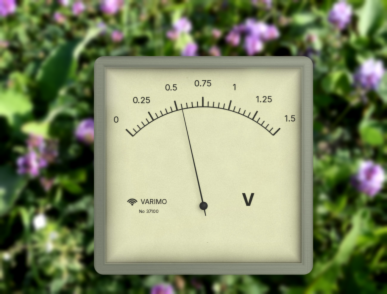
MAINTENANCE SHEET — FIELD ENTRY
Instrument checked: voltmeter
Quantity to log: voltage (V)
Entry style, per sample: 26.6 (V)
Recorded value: 0.55 (V)
